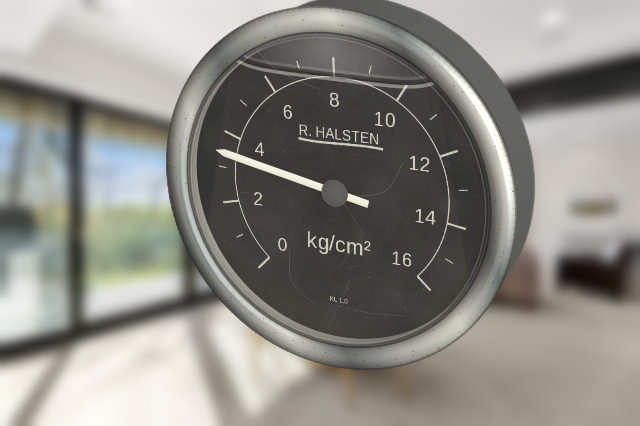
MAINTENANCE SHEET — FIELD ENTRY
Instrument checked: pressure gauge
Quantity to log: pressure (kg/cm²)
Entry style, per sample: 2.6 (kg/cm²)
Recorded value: 3.5 (kg/cm²)
